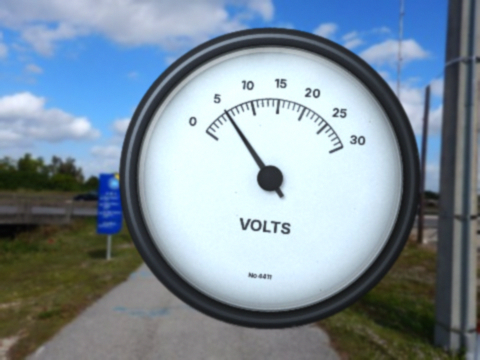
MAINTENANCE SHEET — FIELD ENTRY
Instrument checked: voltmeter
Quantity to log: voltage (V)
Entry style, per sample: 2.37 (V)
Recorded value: 5 (V)
